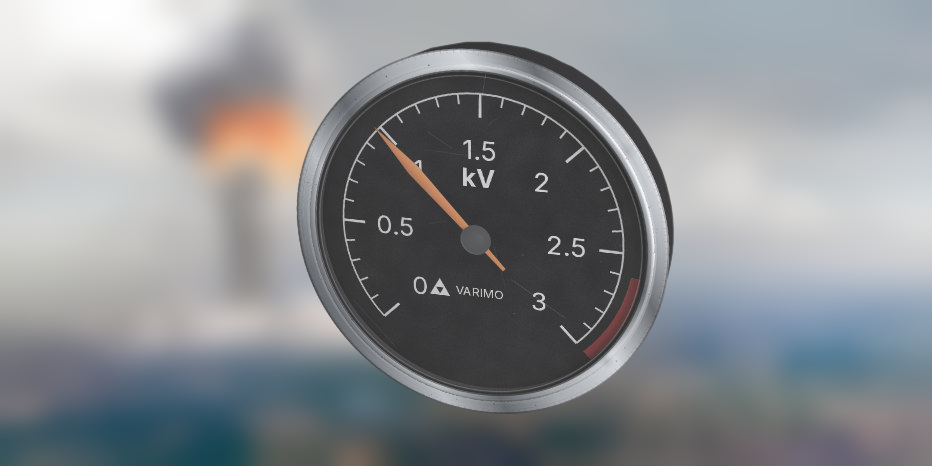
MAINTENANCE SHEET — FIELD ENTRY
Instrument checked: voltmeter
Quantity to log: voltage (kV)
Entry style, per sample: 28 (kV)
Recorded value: 1 (kV)
